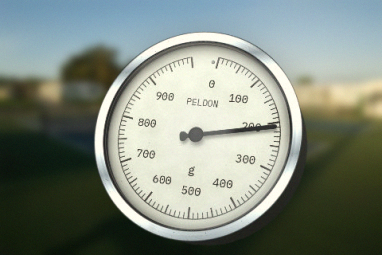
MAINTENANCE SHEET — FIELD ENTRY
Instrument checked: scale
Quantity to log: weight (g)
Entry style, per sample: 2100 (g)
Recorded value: 210 (g)
